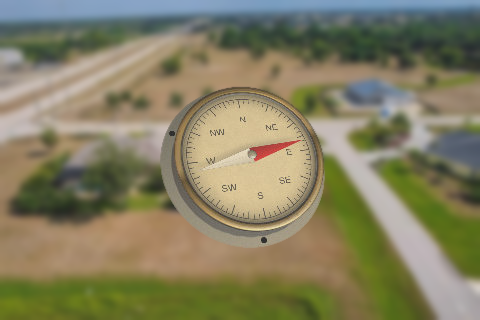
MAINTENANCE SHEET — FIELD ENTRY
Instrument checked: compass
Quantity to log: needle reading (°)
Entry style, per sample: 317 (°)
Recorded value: 80 (°)
